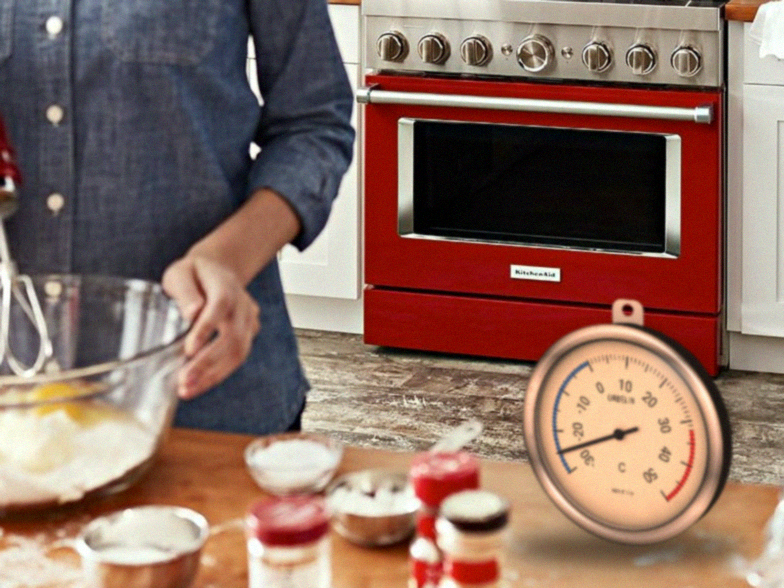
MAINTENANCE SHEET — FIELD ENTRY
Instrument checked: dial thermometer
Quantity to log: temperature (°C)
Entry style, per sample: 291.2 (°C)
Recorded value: -25 (°C)
